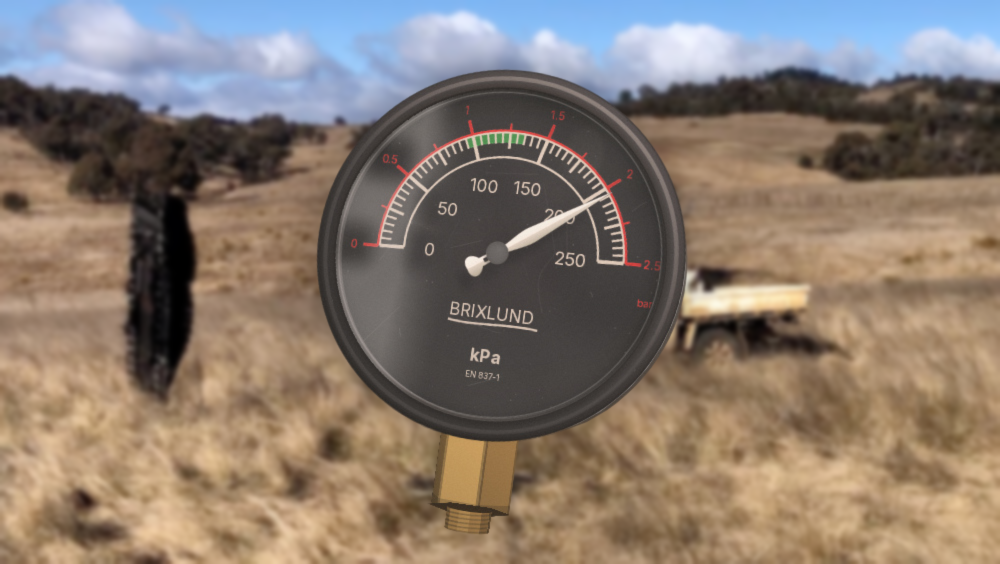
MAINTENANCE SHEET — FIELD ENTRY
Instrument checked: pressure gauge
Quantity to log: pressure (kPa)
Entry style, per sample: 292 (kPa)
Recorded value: 205 (kPa)
